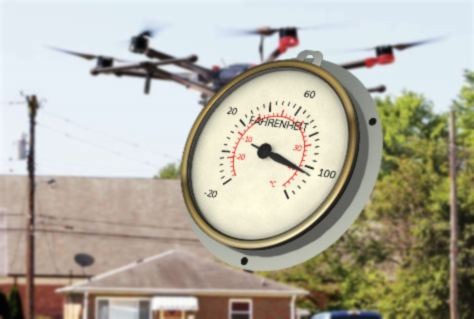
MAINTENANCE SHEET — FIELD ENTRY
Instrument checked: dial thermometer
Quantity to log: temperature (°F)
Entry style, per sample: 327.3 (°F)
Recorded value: 104 (°F)
